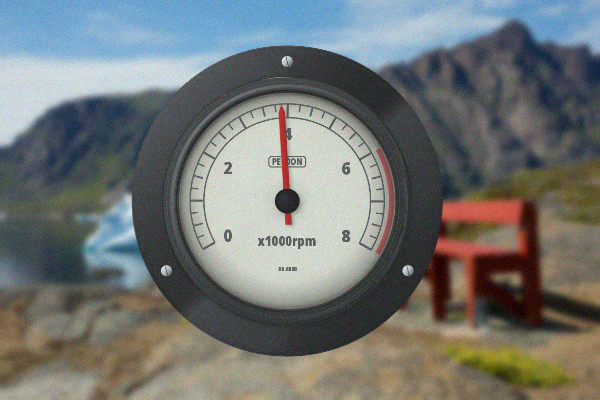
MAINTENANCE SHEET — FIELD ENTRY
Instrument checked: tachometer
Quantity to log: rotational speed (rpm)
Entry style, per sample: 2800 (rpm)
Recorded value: 3875 (rpm)
